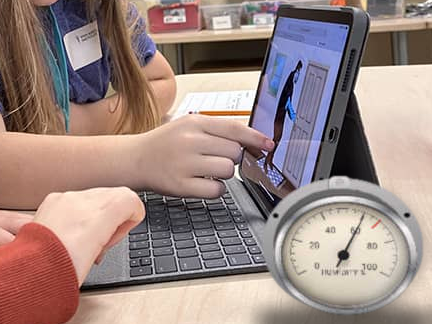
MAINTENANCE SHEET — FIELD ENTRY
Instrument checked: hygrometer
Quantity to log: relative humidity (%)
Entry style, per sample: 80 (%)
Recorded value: 60 (%)
